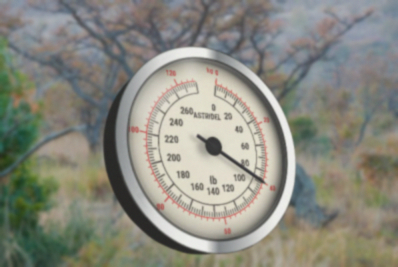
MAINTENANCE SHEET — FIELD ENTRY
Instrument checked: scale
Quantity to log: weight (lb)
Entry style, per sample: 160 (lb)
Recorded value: 90 (lb)
